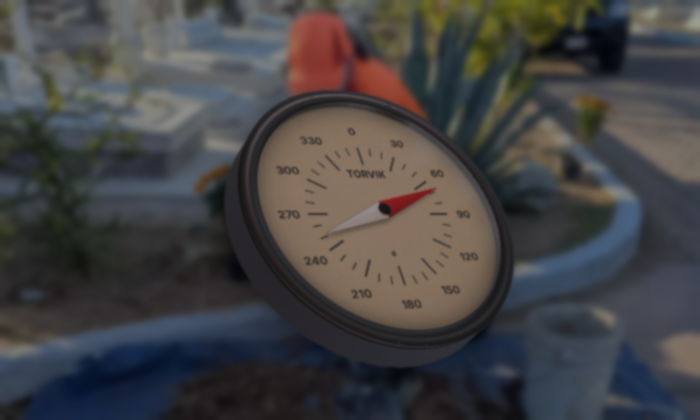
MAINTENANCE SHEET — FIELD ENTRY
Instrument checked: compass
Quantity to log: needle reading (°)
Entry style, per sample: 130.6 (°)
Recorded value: 70 (°)
